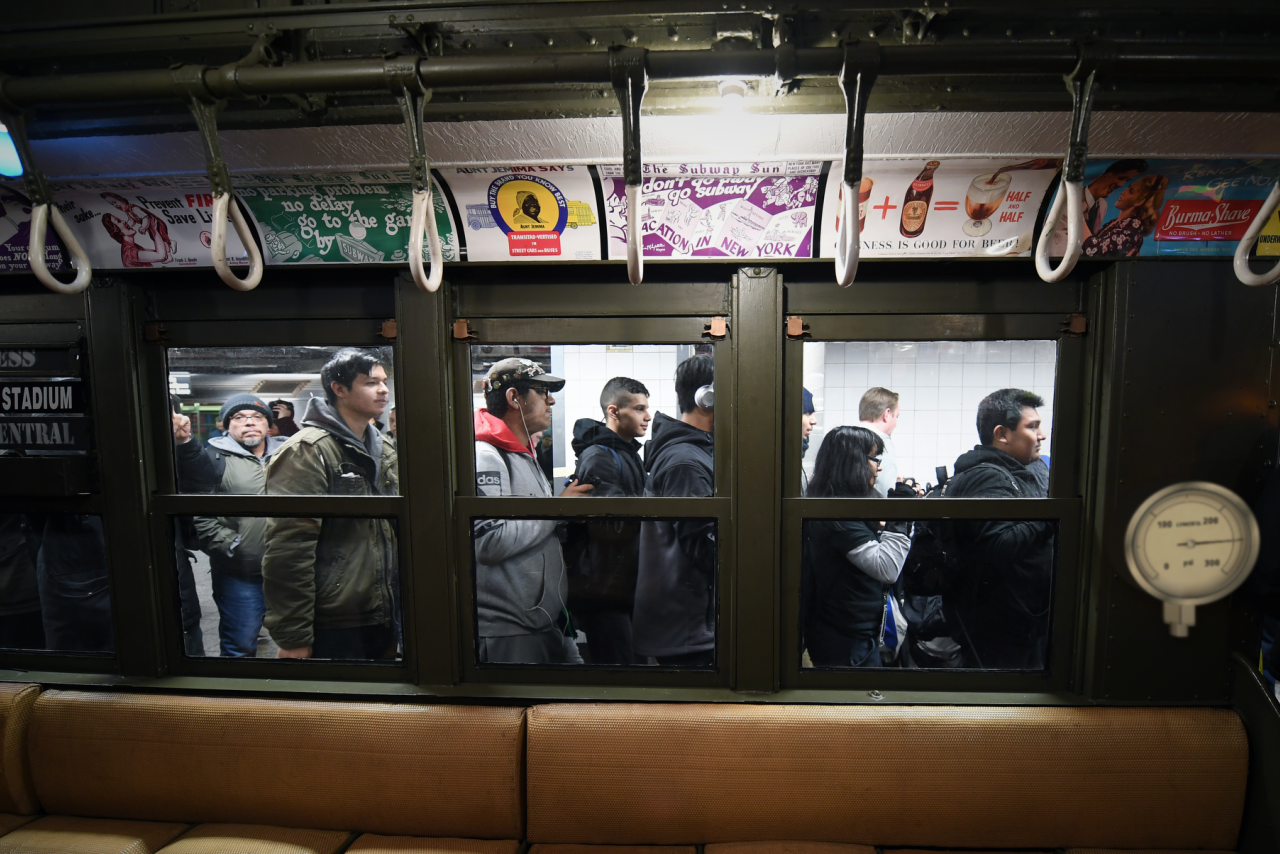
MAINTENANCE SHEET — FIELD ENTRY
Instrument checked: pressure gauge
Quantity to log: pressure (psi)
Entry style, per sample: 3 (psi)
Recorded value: 250 (psi)
